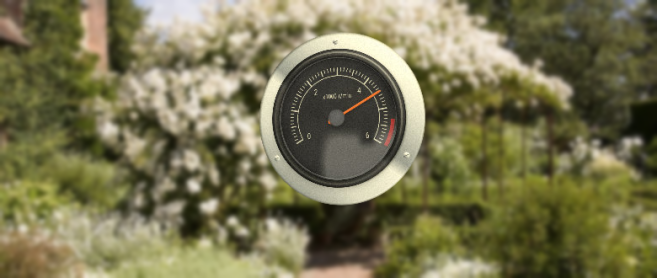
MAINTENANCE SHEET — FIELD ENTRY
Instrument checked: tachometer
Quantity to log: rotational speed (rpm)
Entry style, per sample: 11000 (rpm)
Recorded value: 4500 (rpm)
